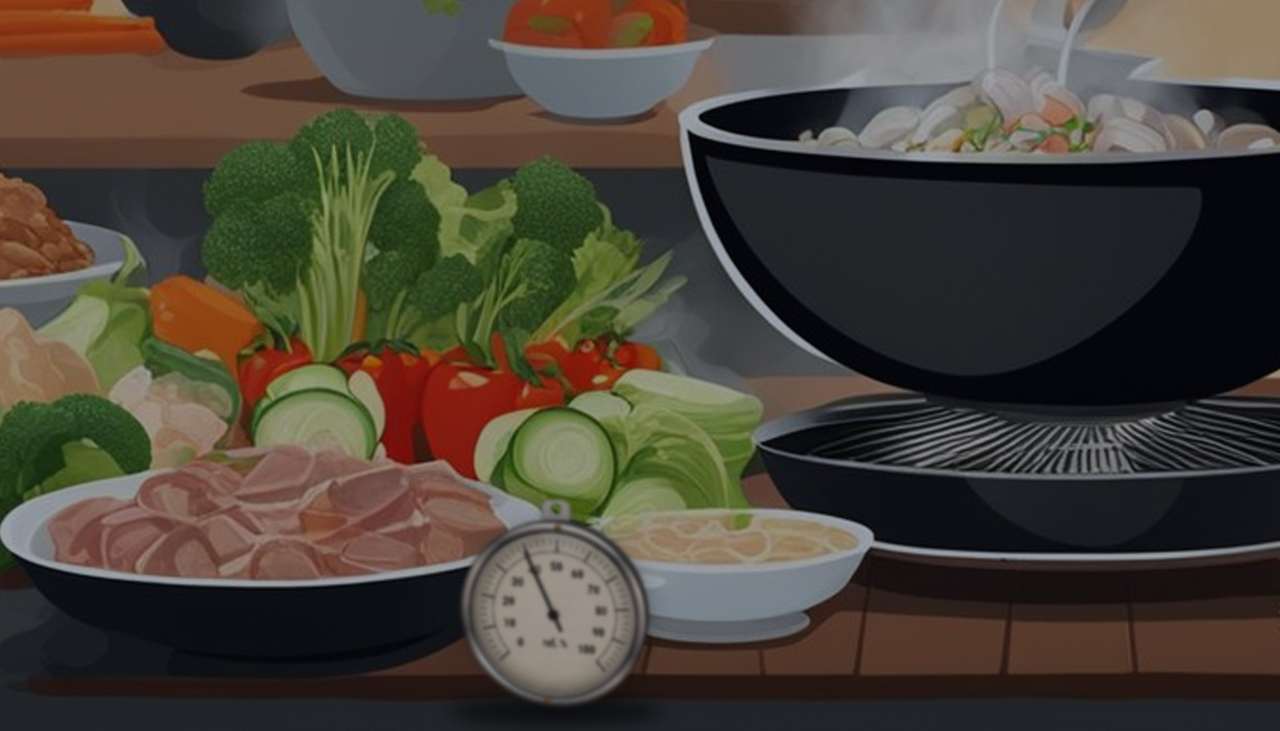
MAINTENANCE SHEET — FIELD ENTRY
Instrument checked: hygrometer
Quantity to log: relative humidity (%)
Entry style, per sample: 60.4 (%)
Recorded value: 40 (%)
